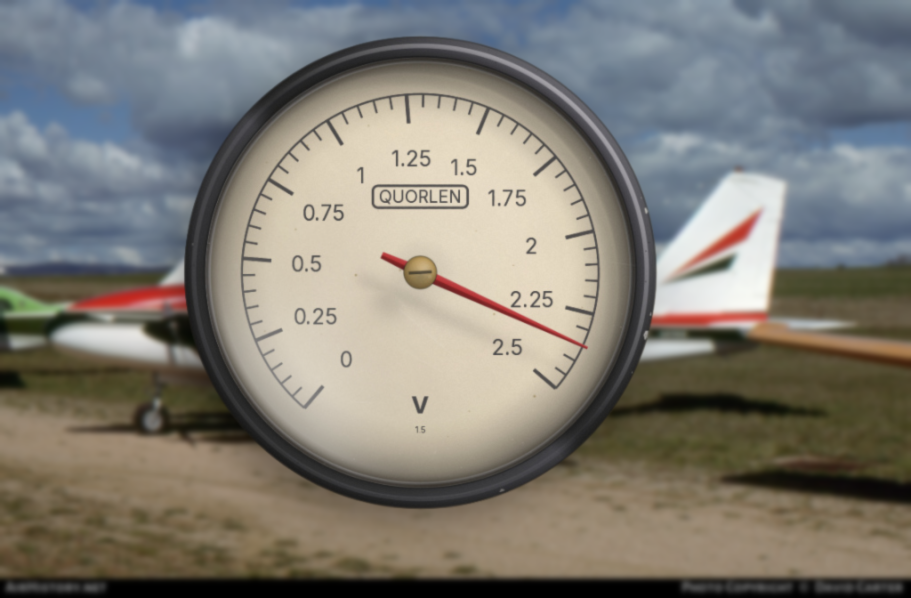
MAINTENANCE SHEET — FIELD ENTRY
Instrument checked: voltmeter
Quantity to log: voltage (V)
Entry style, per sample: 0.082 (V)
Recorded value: 2.35 (V)
